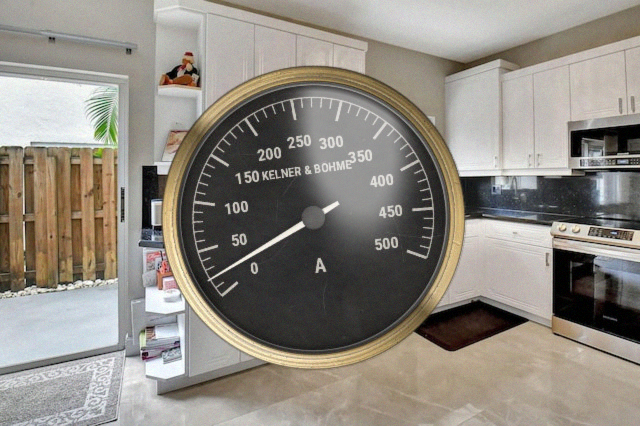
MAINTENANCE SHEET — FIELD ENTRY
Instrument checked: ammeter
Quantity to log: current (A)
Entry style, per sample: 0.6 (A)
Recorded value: 20 (A)
